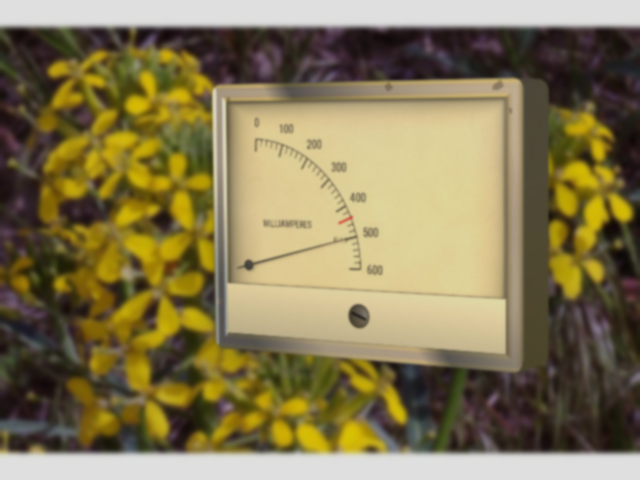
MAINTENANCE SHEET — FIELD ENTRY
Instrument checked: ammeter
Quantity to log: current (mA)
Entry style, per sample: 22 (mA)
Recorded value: 500 (mA)
